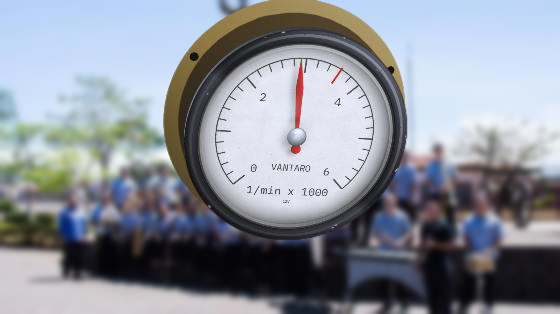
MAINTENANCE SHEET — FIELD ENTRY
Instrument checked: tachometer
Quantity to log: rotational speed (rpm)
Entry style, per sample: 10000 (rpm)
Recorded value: 2900 (rpm)
